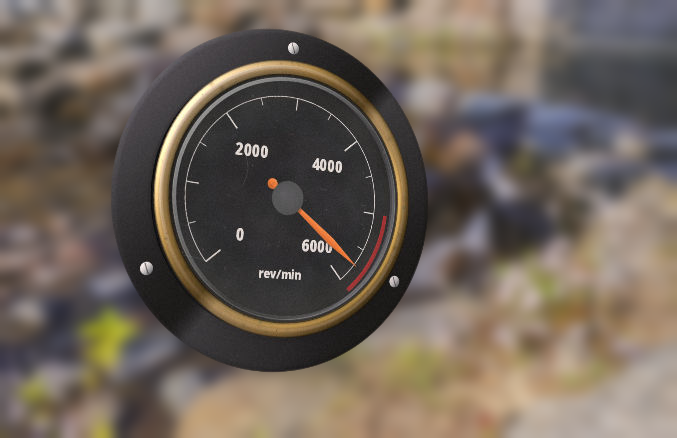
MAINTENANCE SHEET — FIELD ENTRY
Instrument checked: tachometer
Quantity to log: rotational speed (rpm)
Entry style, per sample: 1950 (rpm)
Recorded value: 5750 (rpm)
